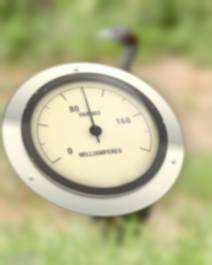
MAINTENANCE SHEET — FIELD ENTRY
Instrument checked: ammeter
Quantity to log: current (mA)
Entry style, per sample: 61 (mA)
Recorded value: 100 (mA)
